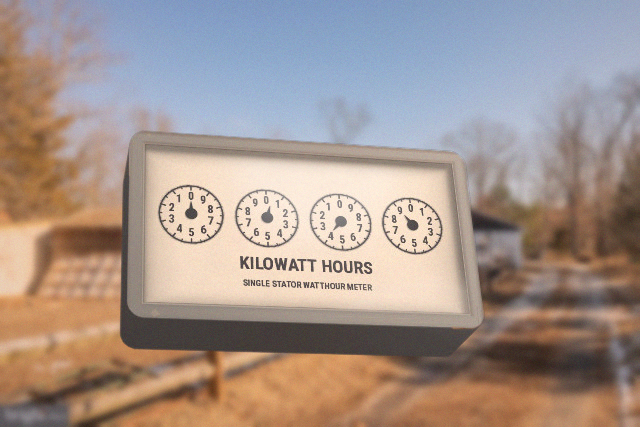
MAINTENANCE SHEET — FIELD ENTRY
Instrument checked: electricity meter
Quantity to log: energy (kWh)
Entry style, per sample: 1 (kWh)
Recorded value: 39 (kWh)
